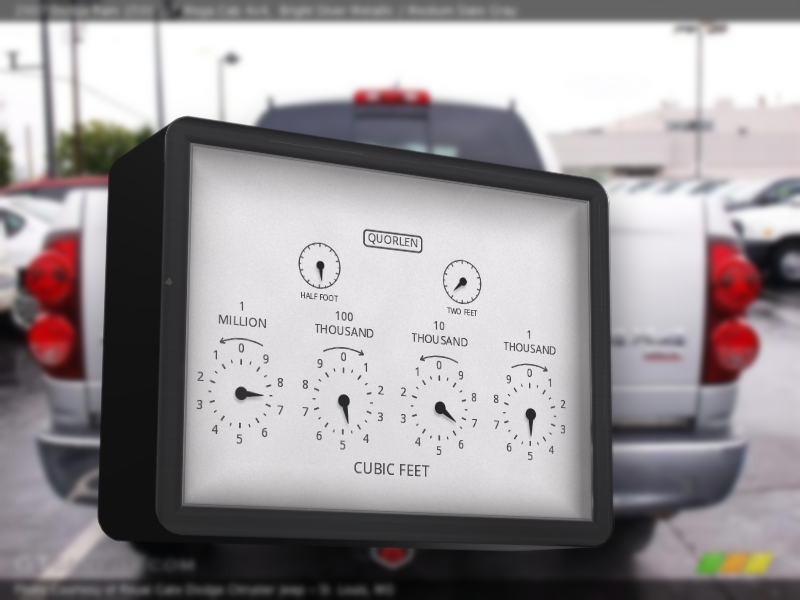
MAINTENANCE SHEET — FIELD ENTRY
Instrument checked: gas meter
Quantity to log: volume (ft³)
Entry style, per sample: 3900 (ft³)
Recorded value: 746500 (ft³)
